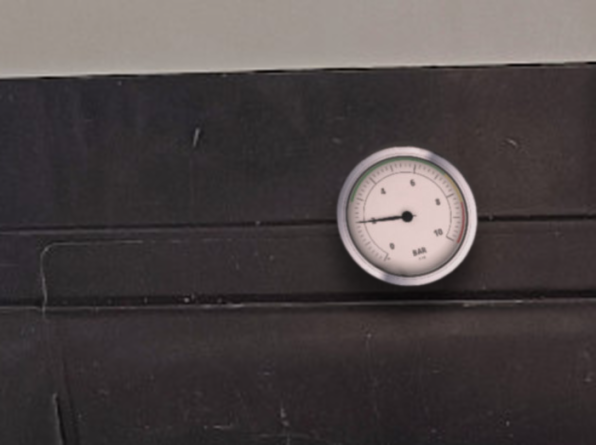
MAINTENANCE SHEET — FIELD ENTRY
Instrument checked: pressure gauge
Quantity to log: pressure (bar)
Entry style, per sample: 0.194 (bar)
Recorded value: 2 (bar)
